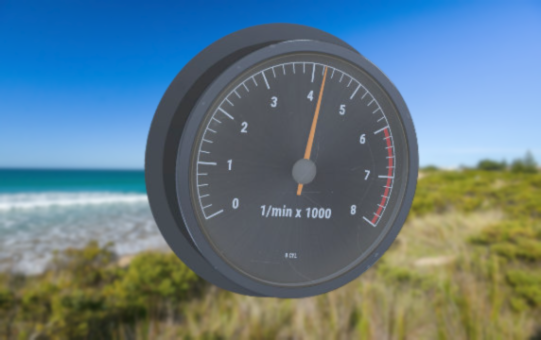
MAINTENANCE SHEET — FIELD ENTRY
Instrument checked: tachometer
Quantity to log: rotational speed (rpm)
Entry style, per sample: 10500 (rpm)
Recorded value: 4200 (rpm)
